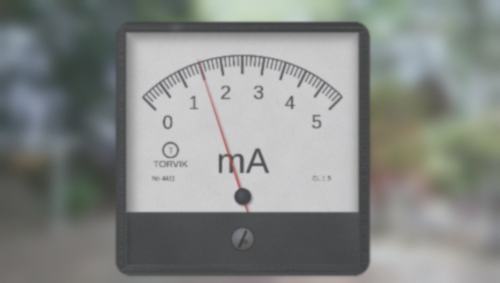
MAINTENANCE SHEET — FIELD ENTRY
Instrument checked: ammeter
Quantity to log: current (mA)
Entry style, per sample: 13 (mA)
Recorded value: 1.5 (mA)
